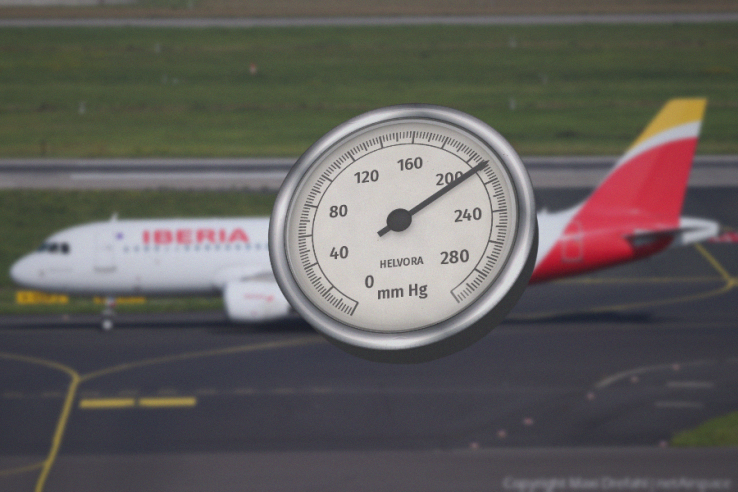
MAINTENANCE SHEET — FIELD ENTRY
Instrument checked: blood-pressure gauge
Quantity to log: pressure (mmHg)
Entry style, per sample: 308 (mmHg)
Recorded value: 210 (mmHg)
